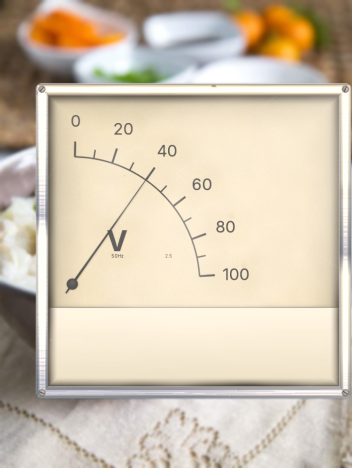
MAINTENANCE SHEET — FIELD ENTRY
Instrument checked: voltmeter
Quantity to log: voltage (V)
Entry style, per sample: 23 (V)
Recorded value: 40 (V)
